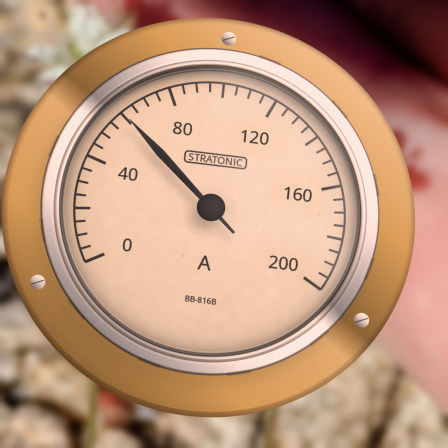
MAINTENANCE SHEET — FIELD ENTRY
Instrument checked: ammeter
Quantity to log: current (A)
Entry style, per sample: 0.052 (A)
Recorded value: 60 (A)
